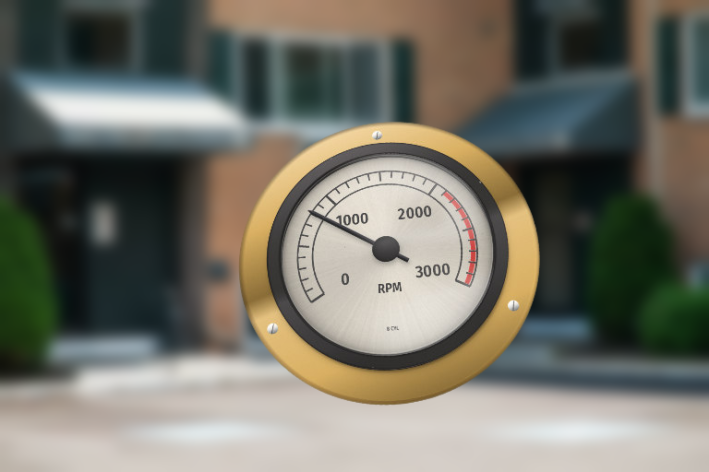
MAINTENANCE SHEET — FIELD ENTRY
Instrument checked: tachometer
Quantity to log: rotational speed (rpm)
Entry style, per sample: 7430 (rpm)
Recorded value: 800 (rpm)
